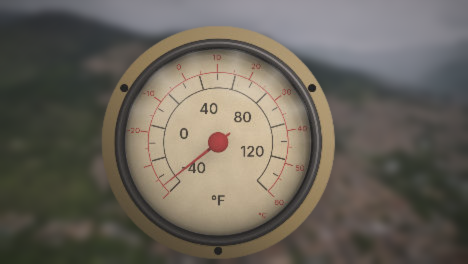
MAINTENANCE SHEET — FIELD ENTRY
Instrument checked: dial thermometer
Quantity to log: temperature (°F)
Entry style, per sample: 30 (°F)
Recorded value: -35 (°F)
